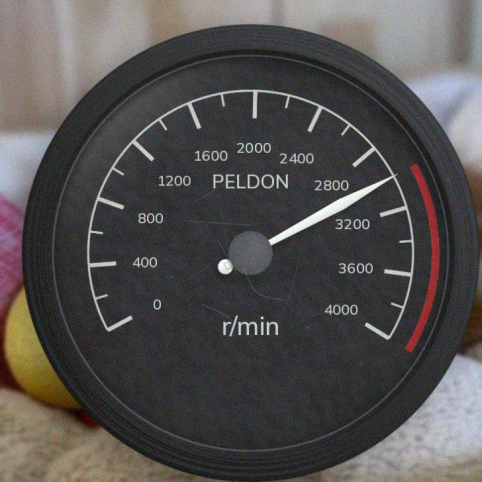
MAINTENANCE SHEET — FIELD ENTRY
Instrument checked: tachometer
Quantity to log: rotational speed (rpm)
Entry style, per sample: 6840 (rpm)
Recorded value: 3000 (rpm)
